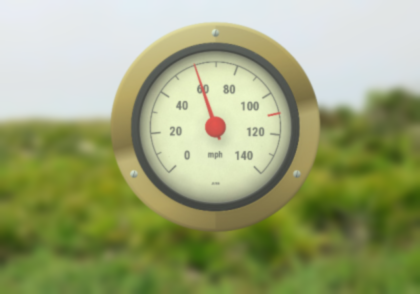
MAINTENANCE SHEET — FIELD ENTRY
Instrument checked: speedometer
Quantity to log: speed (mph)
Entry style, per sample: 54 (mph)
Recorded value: 60 (mph)
